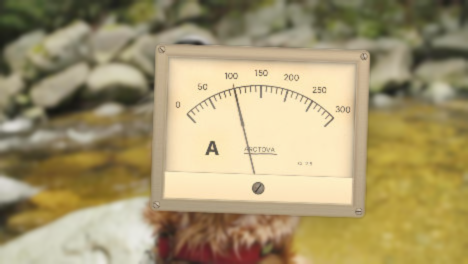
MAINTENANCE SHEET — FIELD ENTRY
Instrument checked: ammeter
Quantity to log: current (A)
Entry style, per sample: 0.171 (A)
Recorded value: 100 (A)
